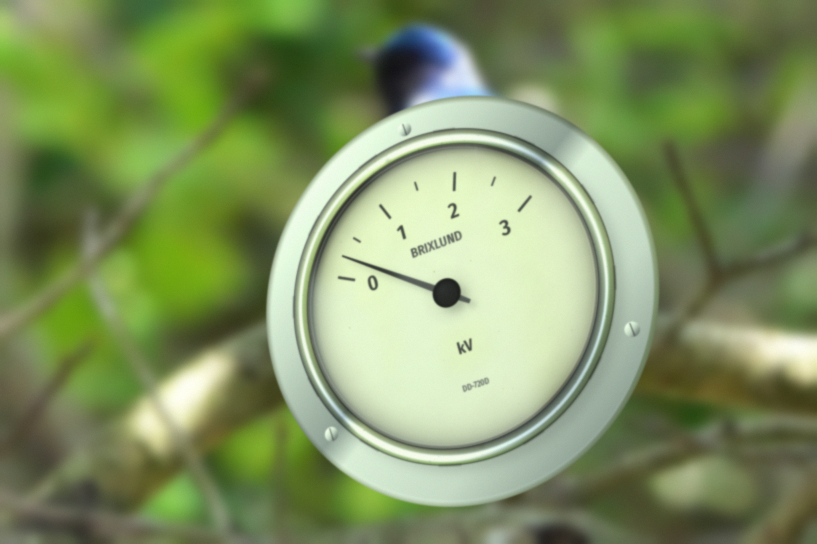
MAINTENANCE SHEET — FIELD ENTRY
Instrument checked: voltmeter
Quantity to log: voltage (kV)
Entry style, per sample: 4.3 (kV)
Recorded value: 0.25 (kV)
